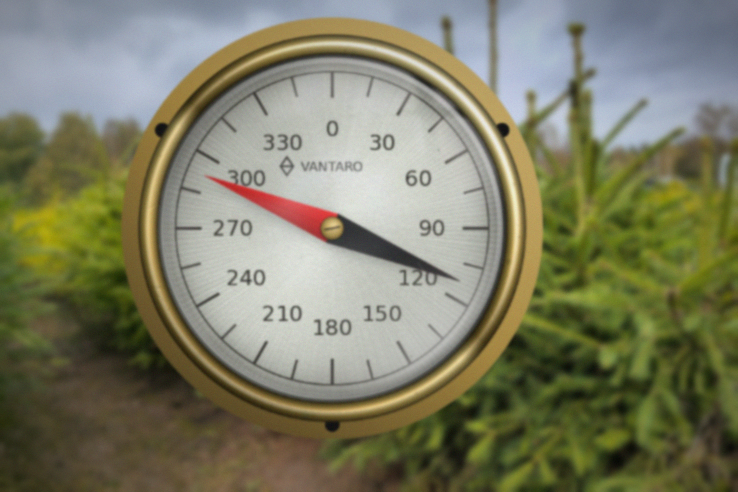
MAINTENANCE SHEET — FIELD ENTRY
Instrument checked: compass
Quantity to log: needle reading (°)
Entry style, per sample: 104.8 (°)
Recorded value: 292.5 (°)
